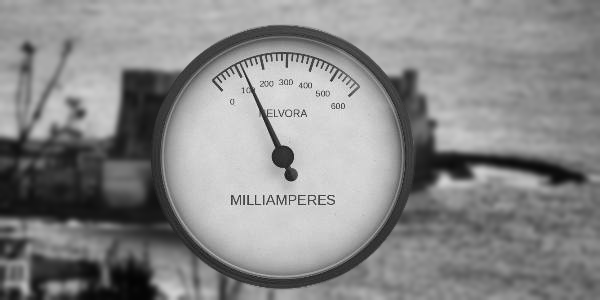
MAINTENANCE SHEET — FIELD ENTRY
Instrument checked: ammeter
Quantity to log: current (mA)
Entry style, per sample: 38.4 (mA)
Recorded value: 120 (mA)
